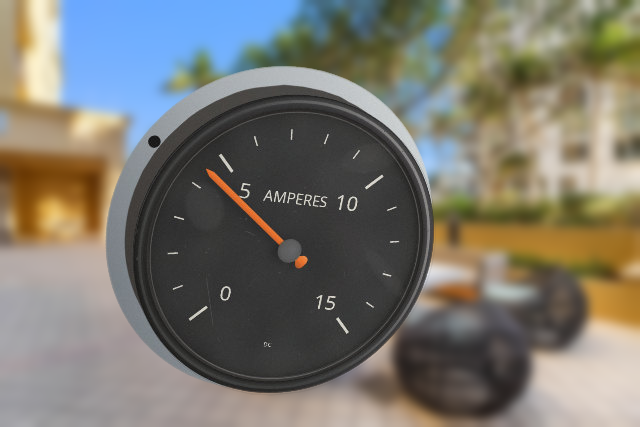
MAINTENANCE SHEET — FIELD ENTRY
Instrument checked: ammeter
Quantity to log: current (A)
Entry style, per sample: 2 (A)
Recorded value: 4.5 (A)
